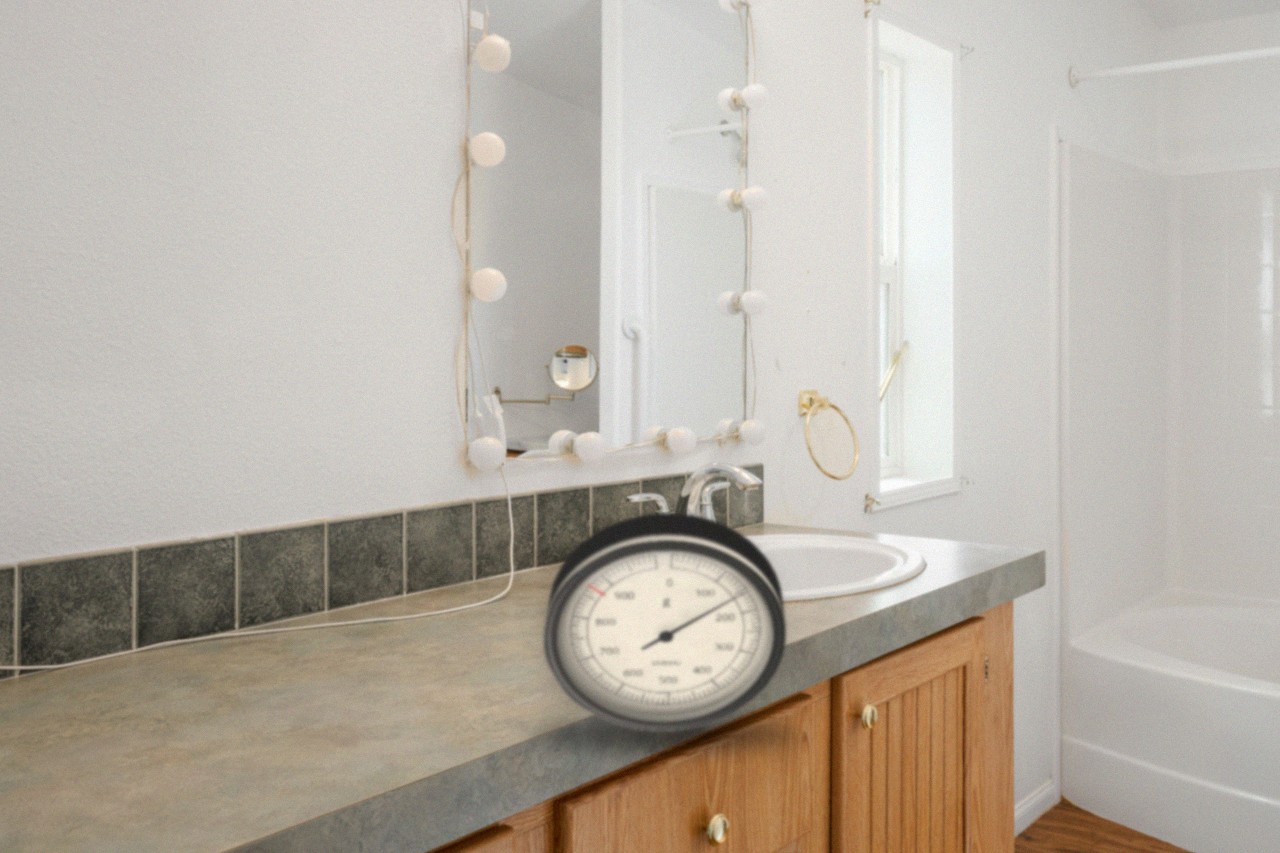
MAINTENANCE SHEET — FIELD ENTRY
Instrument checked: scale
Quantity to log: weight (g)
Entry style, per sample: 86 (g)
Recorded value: 150 (g)
